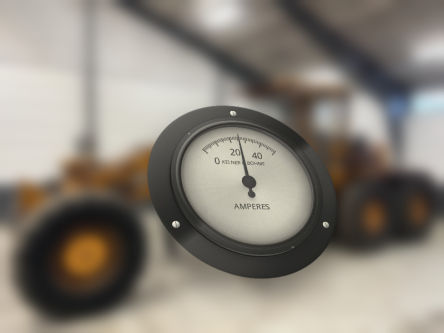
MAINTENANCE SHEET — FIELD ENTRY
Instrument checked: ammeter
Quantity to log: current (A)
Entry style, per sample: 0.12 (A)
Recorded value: 25 (A)
